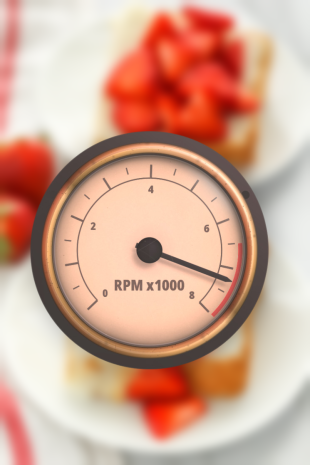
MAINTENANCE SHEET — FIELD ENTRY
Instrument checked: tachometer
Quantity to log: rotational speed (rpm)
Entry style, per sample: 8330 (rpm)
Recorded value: 7250 (rpm)
